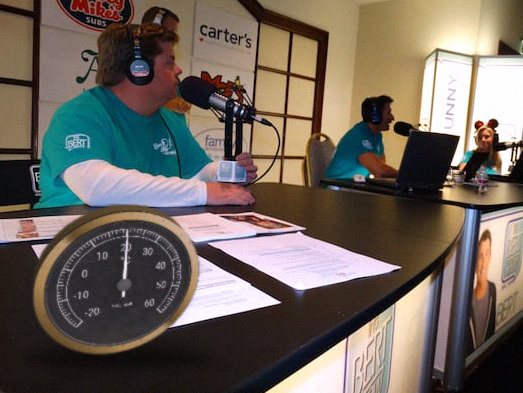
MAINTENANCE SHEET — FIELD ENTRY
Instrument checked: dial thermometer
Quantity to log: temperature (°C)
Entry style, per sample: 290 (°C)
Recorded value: 20 (°C)
